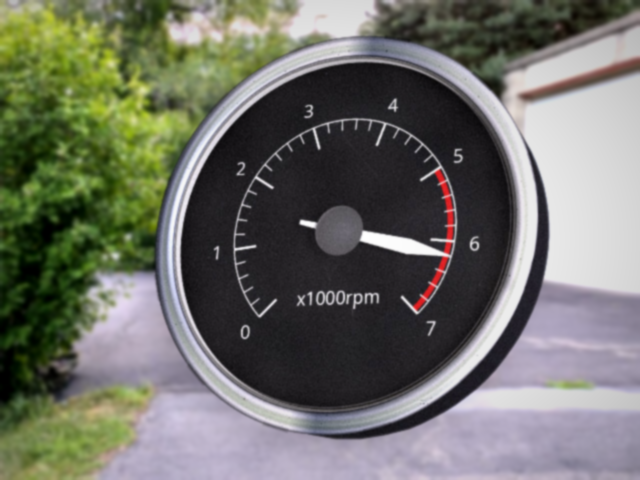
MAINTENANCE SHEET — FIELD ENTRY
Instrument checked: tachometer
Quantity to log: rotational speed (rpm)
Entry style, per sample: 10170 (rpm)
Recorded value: 6200 (rpm)
